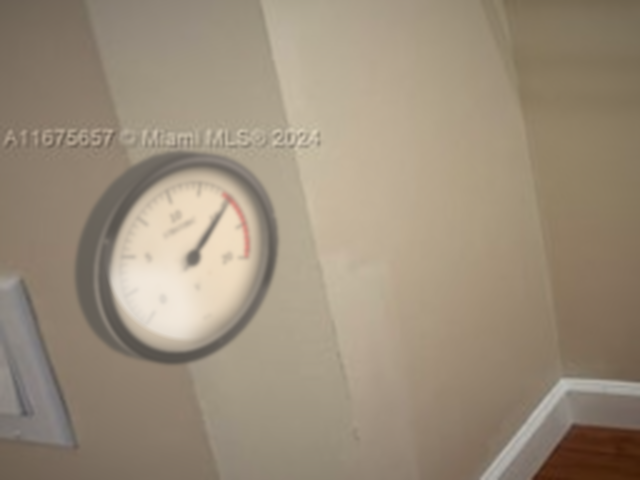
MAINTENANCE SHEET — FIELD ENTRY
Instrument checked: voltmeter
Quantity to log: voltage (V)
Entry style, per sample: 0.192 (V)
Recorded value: 15 (V)
